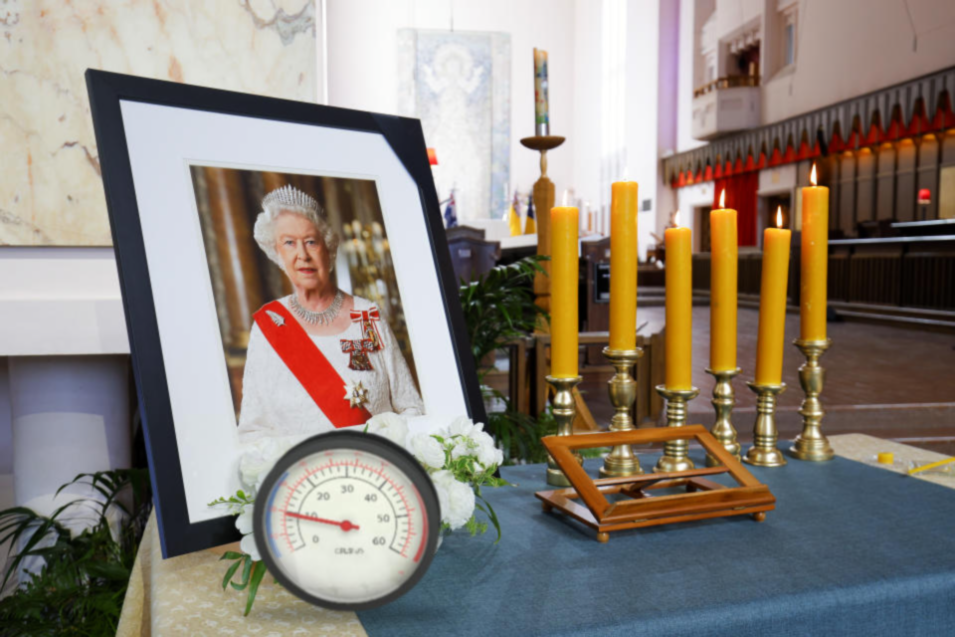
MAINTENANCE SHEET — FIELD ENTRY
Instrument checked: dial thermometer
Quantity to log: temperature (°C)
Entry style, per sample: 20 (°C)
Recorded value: 10 (°C)
